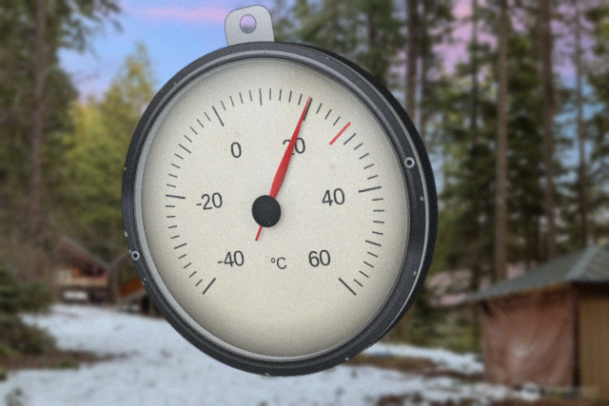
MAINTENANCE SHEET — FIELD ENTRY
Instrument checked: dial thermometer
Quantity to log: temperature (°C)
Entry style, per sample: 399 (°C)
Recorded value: 20 (°C)
